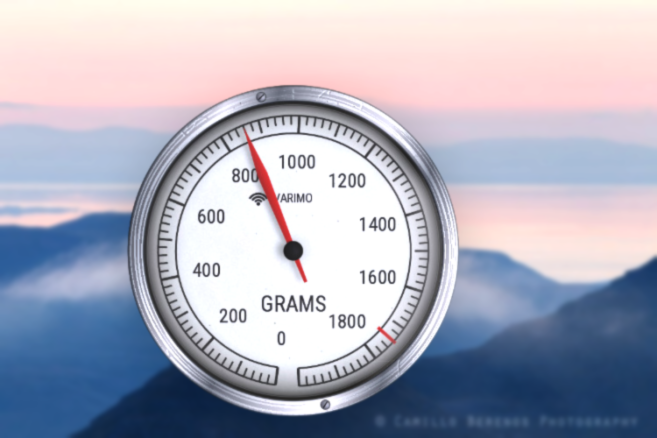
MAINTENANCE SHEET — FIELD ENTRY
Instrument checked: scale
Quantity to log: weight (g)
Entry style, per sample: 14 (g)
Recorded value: 860 (g)
